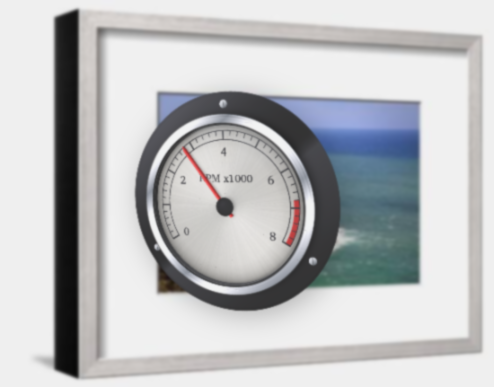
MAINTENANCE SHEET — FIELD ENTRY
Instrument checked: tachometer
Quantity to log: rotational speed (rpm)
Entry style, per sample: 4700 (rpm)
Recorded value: 2800 (rpm)
